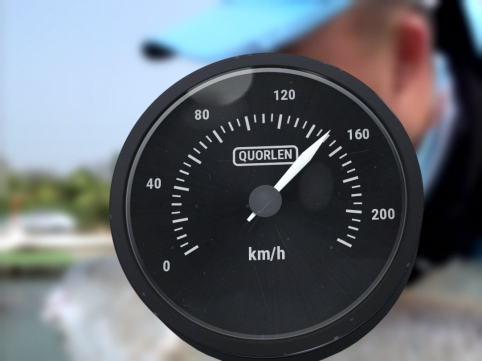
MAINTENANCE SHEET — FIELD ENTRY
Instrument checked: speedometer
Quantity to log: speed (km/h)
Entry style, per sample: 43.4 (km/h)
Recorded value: 150 (km/h)
